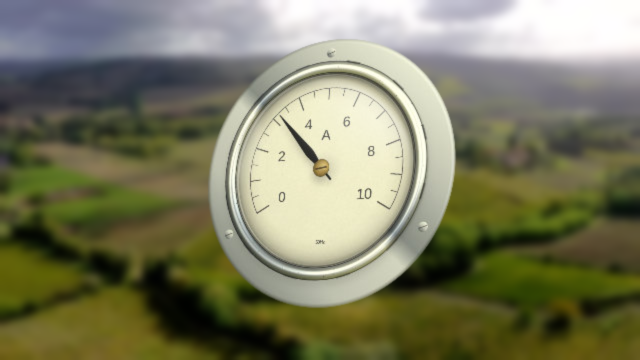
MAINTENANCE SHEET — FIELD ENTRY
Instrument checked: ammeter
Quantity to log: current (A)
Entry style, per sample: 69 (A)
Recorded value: 3.25 (A)
